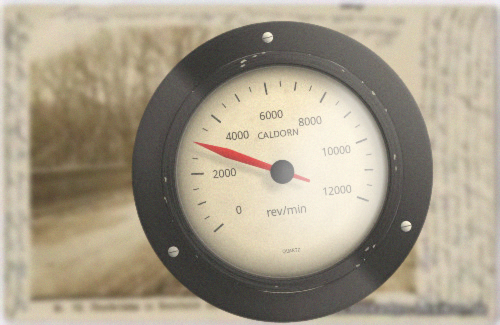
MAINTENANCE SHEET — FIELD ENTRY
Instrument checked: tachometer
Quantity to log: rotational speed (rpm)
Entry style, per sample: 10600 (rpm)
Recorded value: 3000 (rpm)
